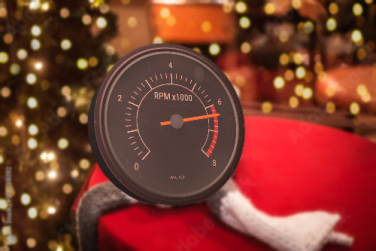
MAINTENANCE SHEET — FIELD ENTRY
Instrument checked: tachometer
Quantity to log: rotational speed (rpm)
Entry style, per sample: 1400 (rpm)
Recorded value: 6400 (rpm)
